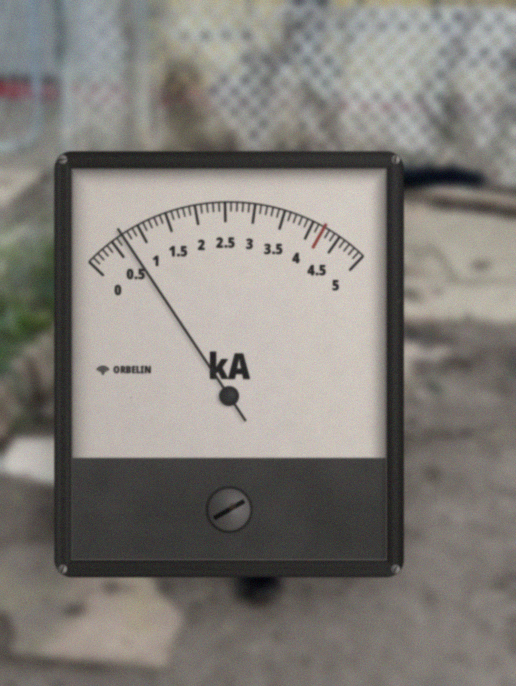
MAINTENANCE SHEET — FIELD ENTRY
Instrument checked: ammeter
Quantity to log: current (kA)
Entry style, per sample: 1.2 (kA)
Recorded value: 0.7 (kA)
